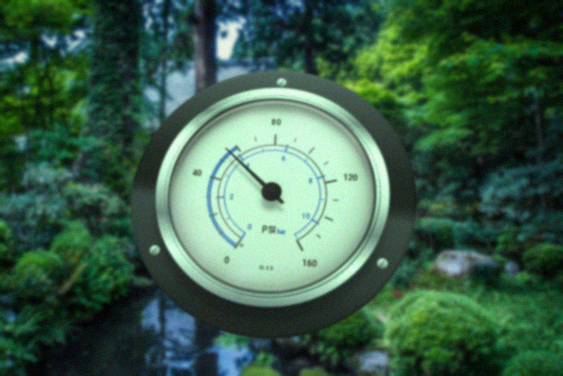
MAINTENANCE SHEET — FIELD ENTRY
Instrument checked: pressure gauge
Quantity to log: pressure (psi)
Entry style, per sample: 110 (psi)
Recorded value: 55 (psi)
